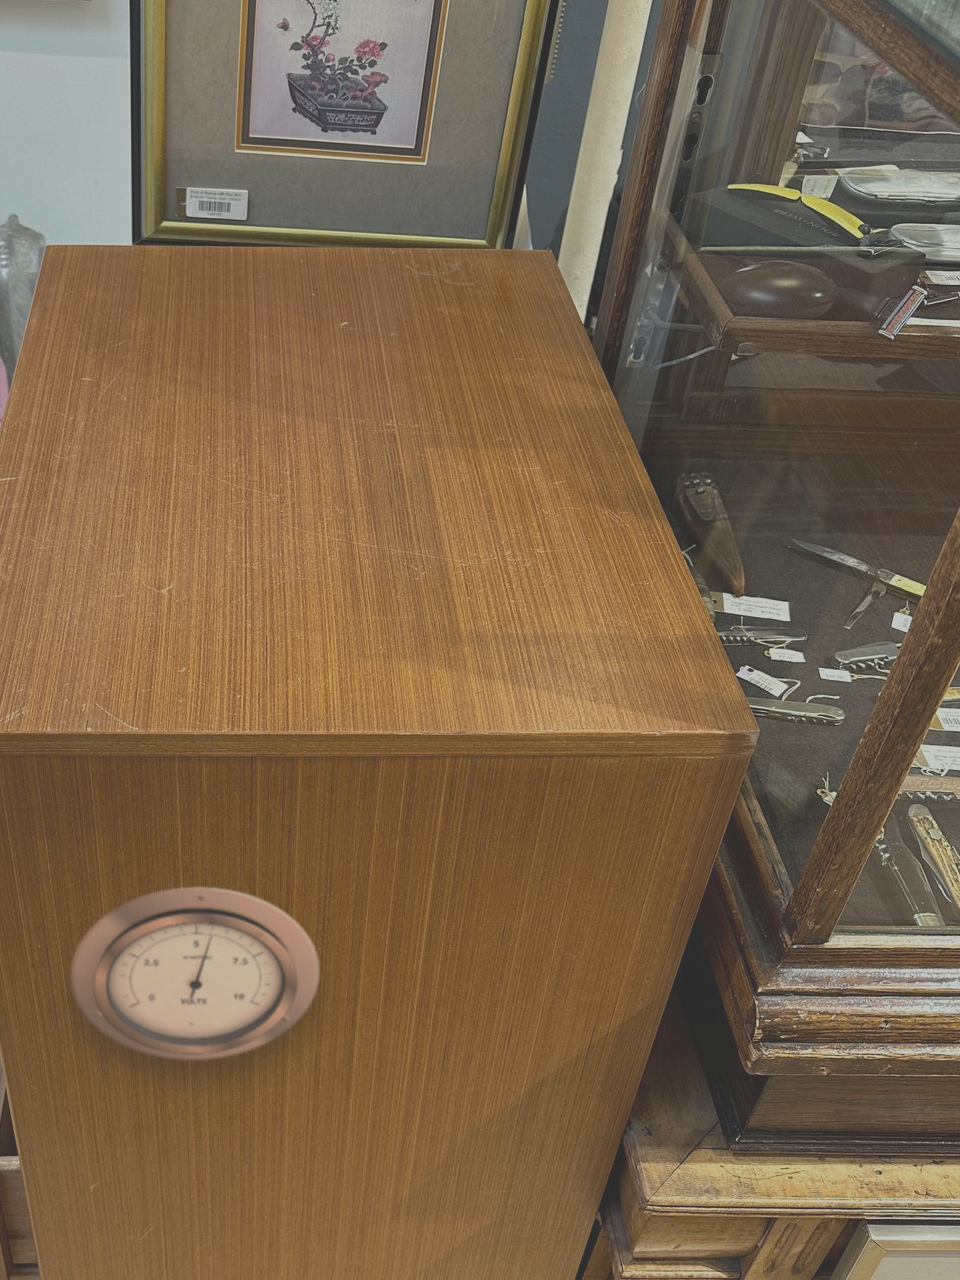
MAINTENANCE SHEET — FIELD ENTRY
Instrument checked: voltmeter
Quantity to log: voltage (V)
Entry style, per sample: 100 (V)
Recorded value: 5.5 (V)
